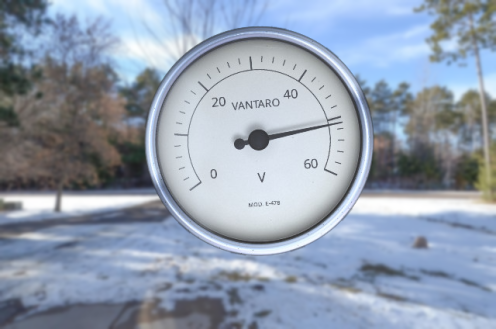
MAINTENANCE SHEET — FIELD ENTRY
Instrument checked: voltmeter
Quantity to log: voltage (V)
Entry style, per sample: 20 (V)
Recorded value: 51 (V)
